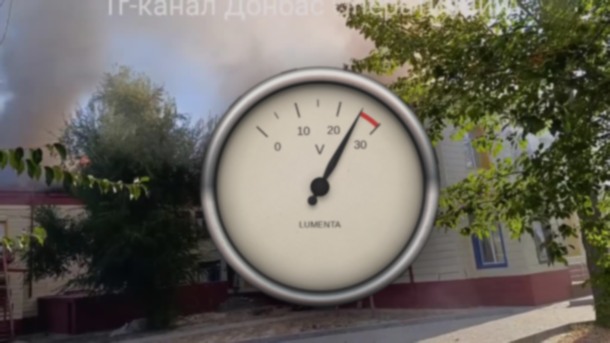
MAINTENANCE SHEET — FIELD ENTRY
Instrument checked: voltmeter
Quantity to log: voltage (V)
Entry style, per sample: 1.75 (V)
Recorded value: 25 (V)
